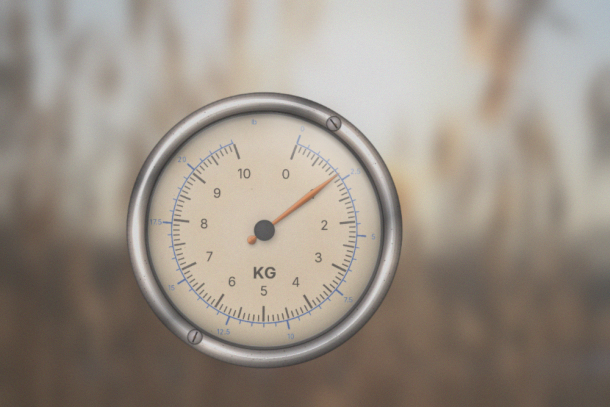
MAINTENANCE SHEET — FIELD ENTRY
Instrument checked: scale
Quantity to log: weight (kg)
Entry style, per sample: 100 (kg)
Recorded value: 1 (kg)
